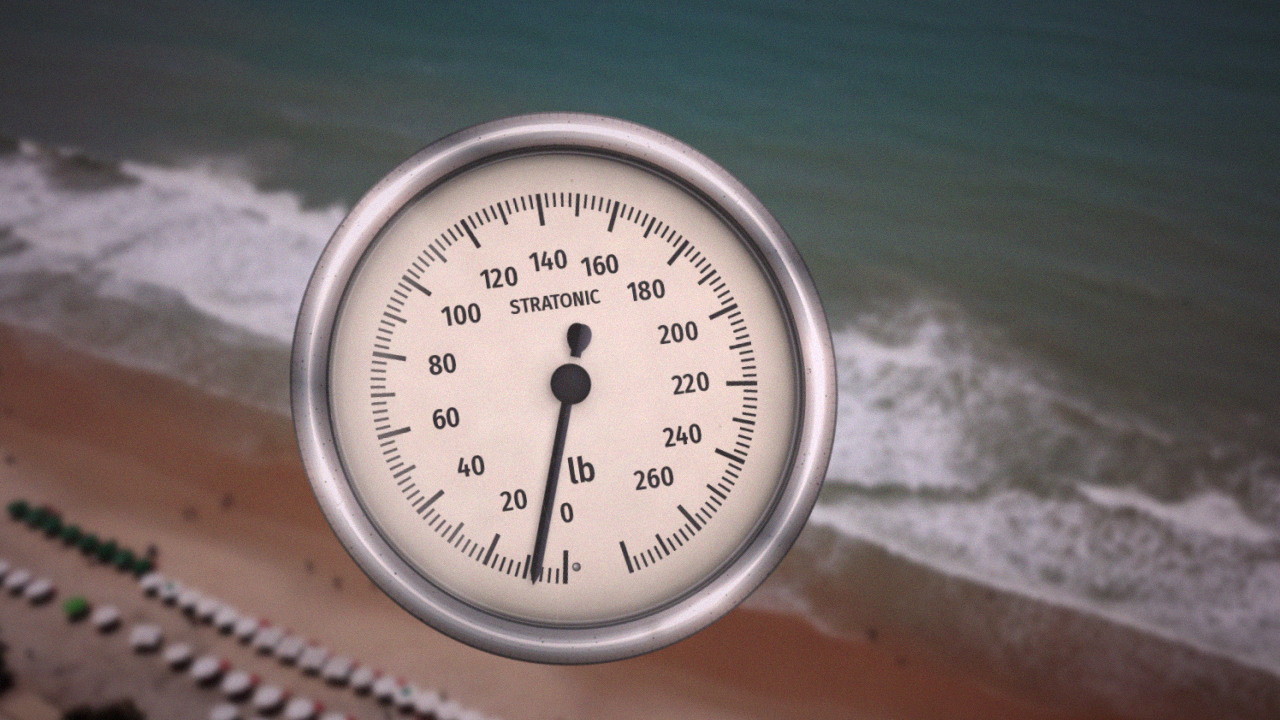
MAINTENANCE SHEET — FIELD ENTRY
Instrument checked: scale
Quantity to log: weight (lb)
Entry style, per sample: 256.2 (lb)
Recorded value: 8 (lb)
